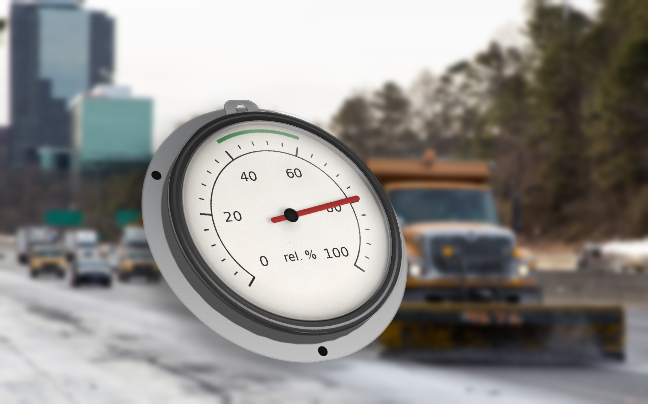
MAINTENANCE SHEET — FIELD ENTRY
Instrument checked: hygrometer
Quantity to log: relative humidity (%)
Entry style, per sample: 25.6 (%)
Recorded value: 80 (%)
